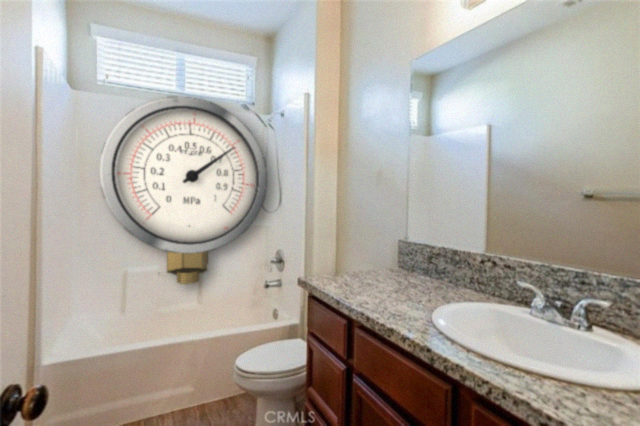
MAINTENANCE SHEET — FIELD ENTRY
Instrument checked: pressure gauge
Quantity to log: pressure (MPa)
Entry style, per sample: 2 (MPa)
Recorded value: 0.7 (MPa)
